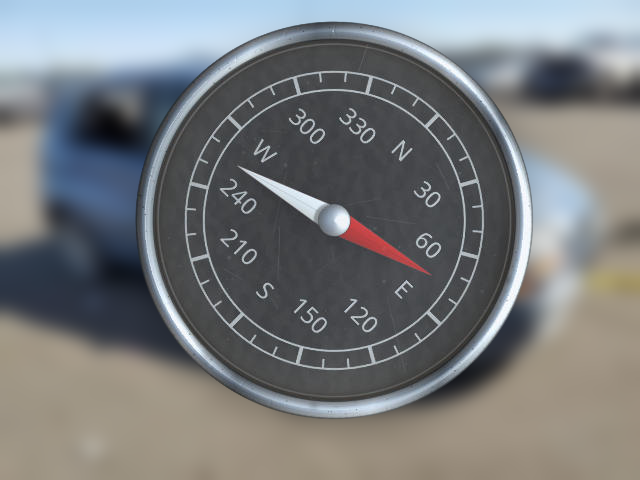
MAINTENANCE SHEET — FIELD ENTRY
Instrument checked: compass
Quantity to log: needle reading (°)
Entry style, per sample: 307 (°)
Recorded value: 75 (°)
